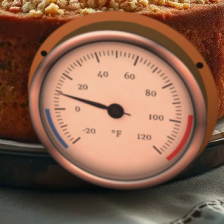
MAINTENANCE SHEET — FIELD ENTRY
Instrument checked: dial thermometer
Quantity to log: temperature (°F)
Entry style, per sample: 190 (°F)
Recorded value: 10 (°F)
